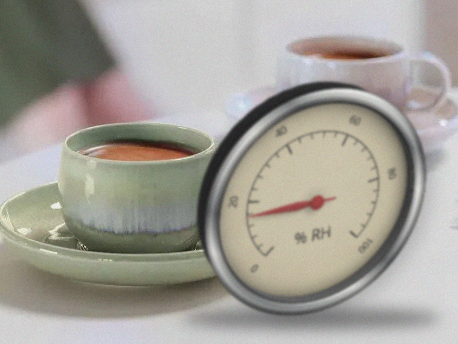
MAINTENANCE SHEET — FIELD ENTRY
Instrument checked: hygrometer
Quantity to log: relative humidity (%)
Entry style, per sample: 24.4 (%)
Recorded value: 16 (%)
